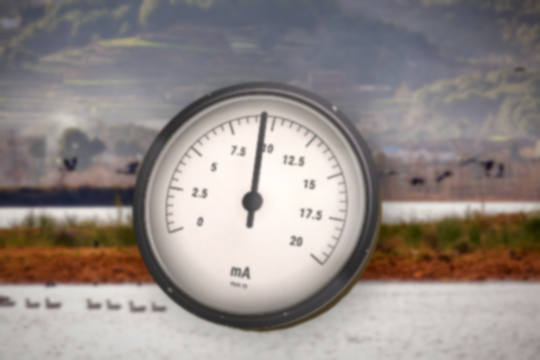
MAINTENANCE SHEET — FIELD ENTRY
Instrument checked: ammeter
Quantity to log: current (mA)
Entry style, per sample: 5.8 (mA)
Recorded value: 9.5 (mA)
